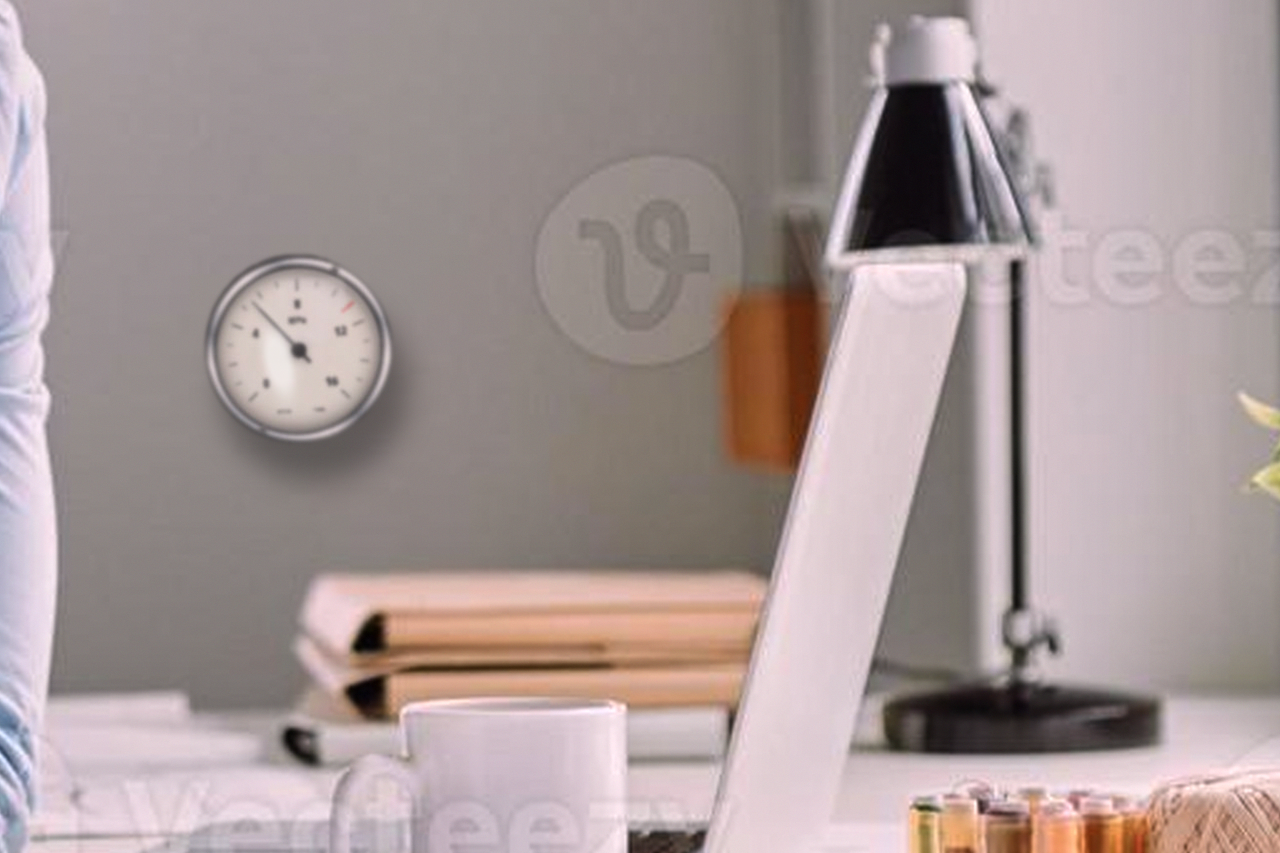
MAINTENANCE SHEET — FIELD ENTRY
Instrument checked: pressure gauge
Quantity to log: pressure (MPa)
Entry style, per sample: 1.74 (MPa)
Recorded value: 5.5 (MPa)
